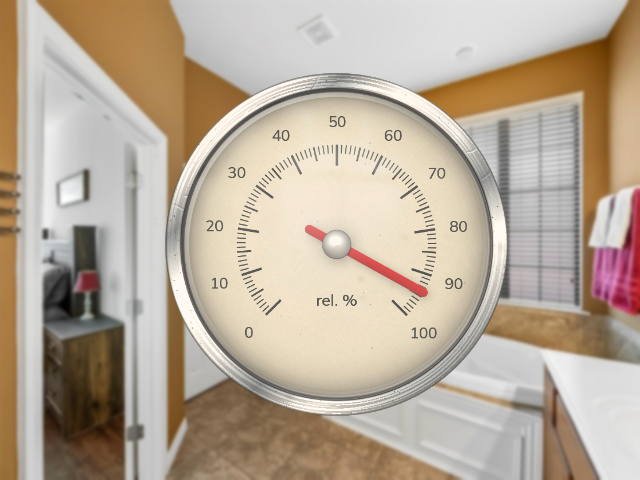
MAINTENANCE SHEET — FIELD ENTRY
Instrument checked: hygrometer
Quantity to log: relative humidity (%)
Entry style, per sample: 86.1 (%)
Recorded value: 94 (%)
